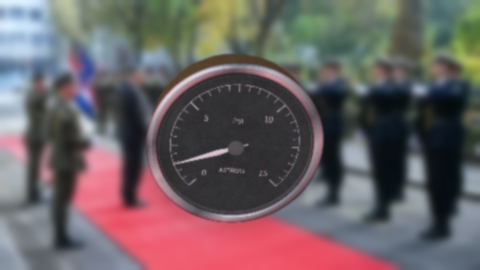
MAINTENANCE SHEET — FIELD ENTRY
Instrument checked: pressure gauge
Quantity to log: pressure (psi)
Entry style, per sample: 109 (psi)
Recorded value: 1.5 (psi)
